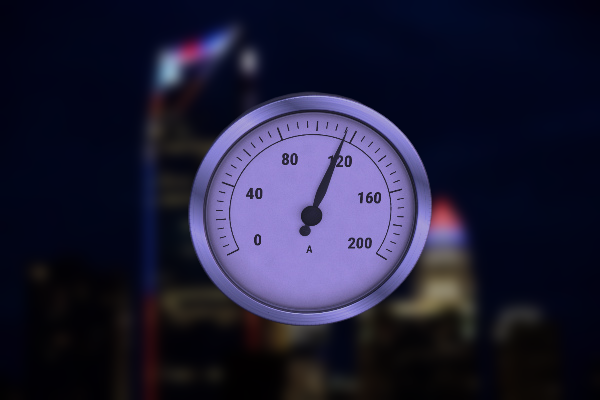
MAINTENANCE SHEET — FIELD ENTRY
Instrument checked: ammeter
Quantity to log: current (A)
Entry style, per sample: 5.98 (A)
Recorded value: 115 (A)
